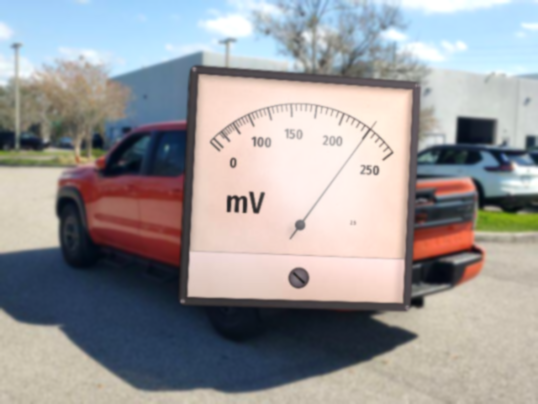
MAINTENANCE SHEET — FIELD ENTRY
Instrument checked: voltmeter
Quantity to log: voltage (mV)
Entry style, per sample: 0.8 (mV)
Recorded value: 225 (mV)
